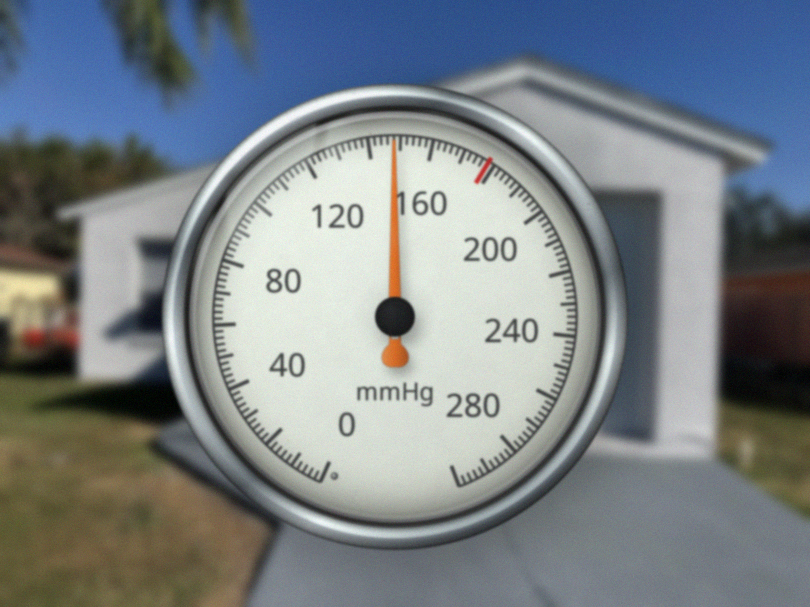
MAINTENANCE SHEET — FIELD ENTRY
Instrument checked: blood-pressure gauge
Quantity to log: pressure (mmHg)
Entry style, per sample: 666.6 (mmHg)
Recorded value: 148 (mmHg)
